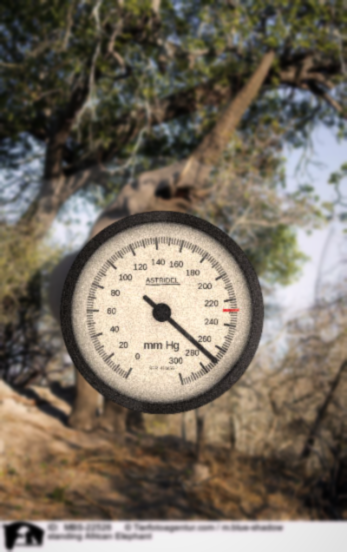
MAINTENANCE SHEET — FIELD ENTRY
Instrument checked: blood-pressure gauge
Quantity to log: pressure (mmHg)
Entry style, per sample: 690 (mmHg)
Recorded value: 270 (mmHg)
